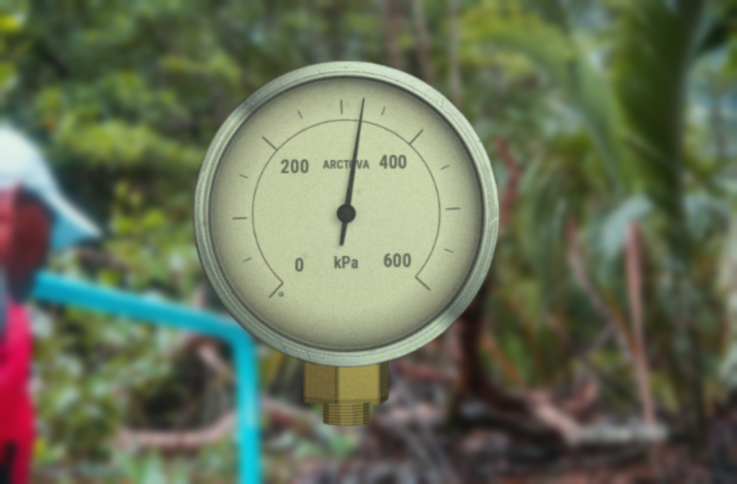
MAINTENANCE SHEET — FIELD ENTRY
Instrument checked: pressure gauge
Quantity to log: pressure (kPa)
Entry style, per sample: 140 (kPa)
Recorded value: 325 (kPa)
